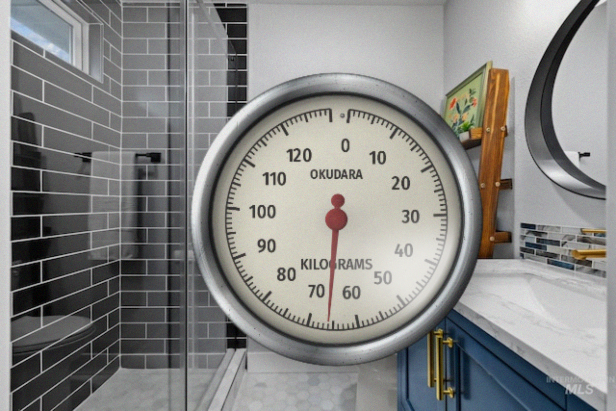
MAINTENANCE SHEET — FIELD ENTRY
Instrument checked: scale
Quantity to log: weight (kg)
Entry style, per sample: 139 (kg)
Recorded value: 66 (kg)
